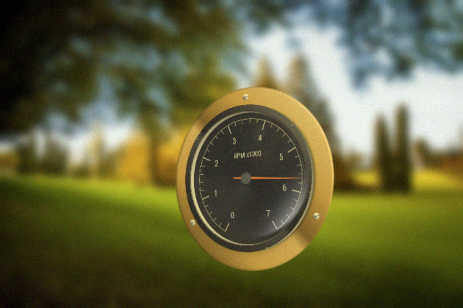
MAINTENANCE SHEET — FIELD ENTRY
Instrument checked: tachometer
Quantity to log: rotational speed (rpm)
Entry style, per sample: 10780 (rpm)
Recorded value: 5700 (rpm)
